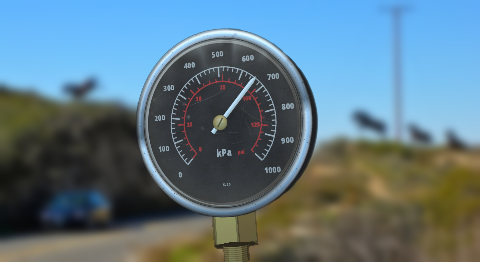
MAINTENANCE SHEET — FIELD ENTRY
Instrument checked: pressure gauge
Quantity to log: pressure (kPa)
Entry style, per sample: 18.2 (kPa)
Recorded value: 660 (kPa)
